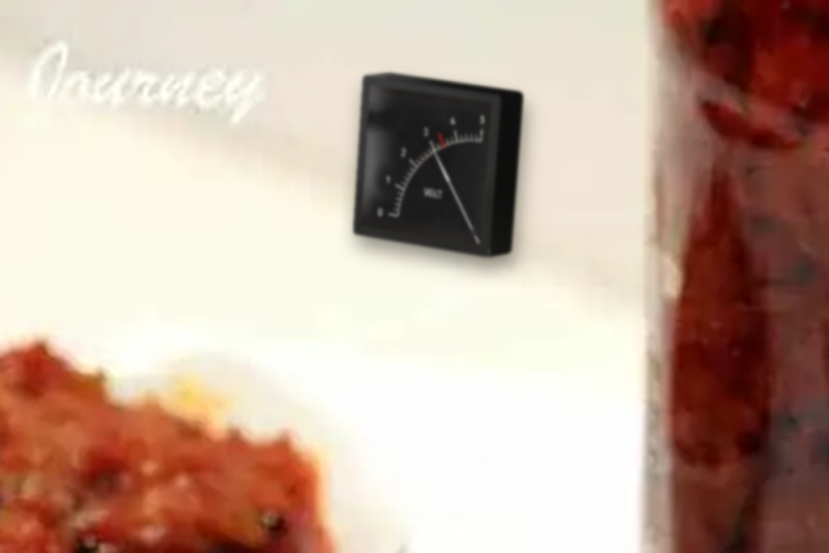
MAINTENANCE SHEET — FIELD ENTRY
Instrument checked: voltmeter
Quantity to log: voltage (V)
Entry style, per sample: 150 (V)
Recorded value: 3 (V)
